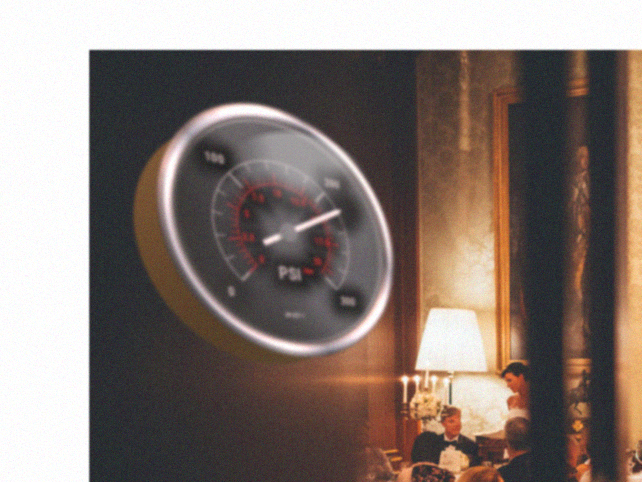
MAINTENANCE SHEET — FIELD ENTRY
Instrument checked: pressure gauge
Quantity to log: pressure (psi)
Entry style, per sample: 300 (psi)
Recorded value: 220 (psi)
